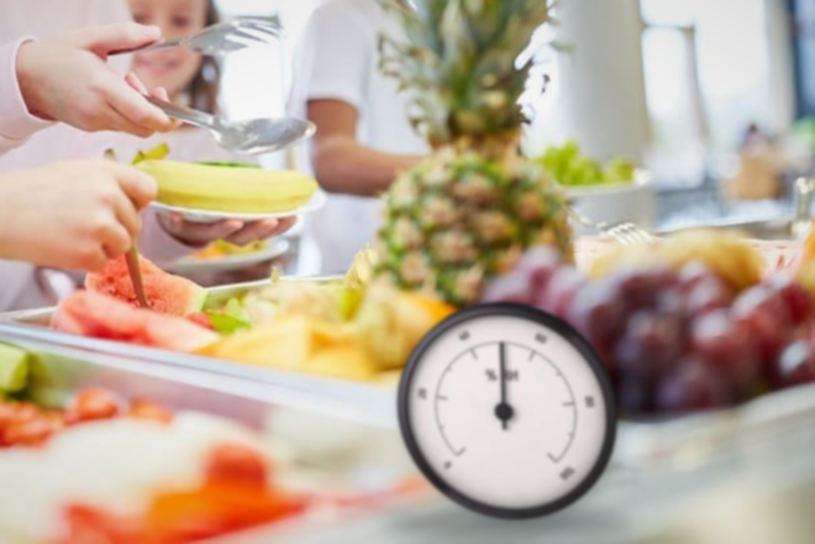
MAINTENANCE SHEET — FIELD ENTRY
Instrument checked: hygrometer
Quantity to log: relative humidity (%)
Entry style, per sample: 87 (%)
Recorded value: 50 (%)
